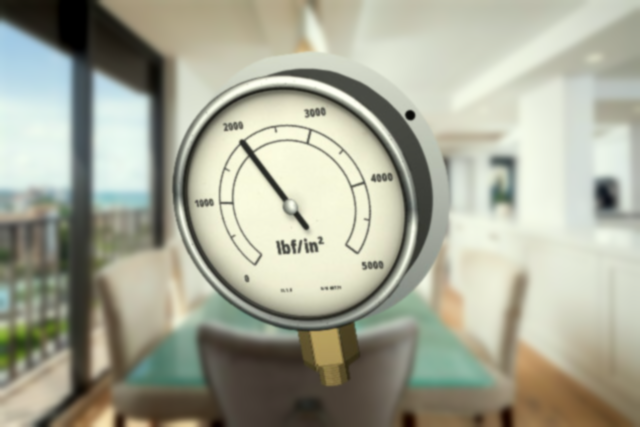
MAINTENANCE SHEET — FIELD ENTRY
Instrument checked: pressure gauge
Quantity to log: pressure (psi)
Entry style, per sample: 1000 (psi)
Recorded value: 2000 (psi)
